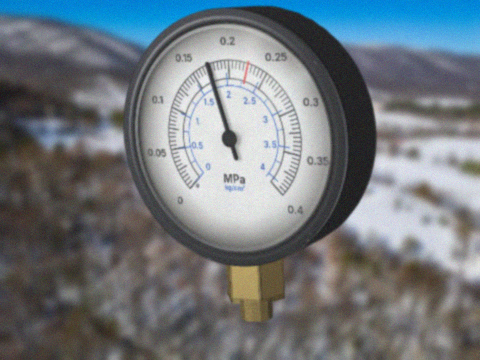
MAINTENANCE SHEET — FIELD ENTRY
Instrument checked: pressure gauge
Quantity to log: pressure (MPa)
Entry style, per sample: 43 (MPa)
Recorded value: 0.175 (MPa)
